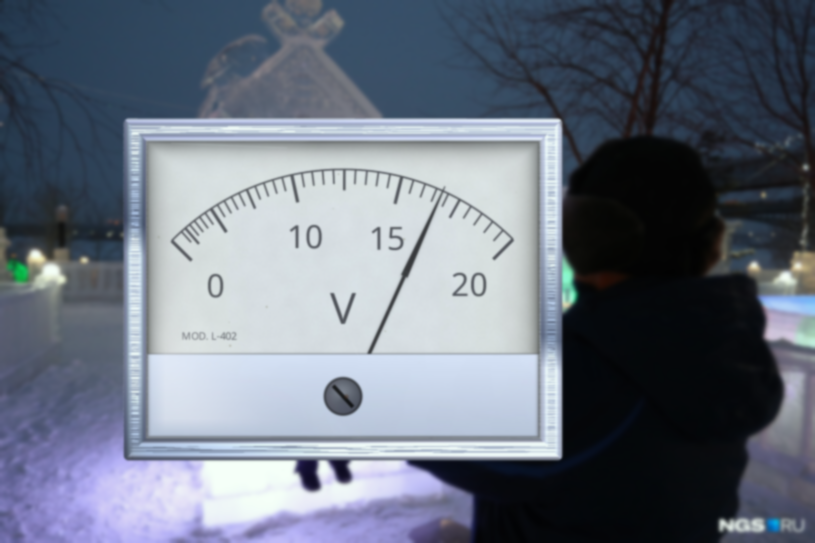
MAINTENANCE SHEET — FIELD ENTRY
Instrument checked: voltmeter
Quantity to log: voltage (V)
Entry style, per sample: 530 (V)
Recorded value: 16.75 (V)
